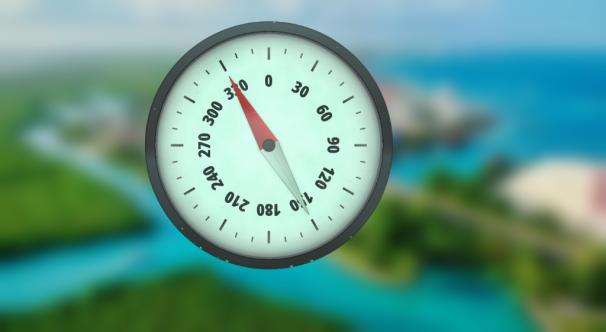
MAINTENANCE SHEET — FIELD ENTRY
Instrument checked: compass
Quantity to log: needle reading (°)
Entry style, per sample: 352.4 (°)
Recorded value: 330 (°)
